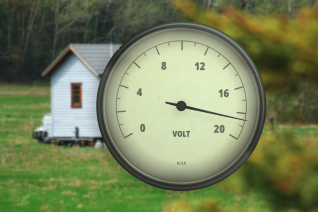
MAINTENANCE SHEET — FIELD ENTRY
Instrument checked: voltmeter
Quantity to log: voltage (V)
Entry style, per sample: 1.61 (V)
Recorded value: 18.5 (V)
